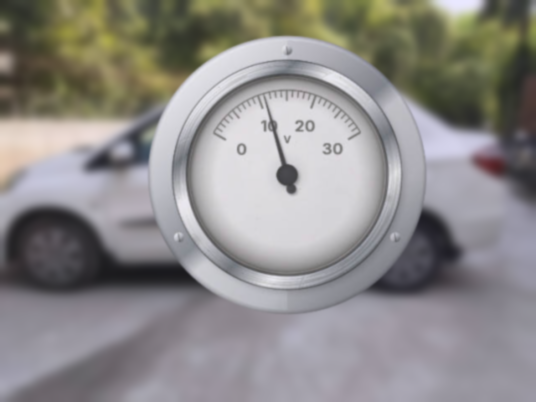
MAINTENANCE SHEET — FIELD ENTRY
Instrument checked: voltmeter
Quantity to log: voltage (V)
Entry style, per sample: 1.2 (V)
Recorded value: 11 (V)
